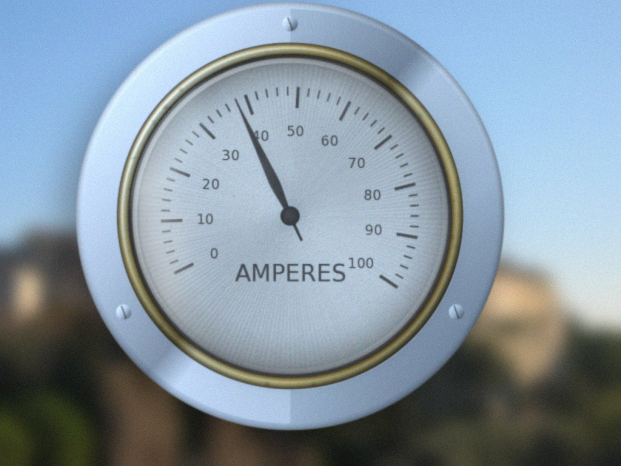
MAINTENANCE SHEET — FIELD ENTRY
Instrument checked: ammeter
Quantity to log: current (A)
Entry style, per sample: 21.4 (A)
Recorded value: 38 (A)
